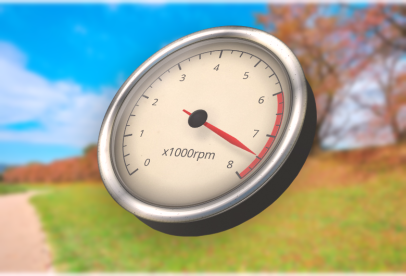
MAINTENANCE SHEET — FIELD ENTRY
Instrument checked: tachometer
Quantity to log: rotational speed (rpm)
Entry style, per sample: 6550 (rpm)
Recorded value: 7500 (rpm)
